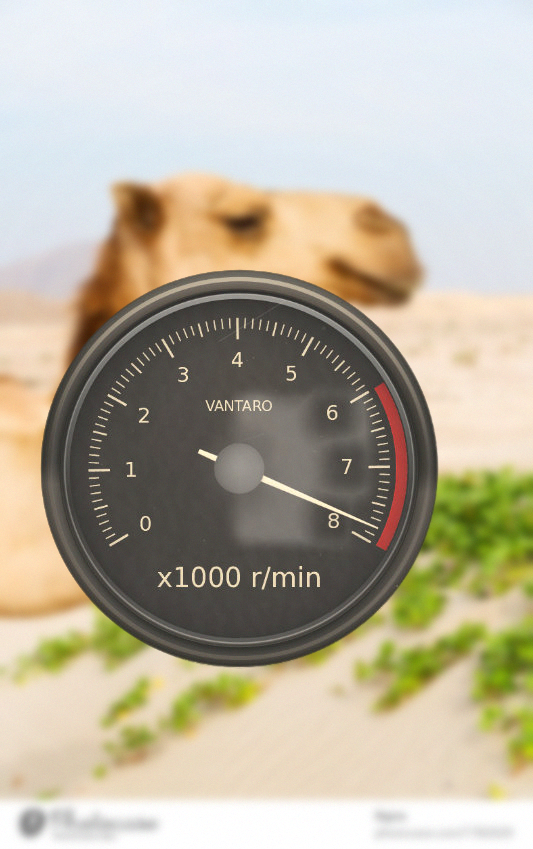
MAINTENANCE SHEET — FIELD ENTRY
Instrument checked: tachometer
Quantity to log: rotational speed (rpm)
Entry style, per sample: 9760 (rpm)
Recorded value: 7800 (rpm)
